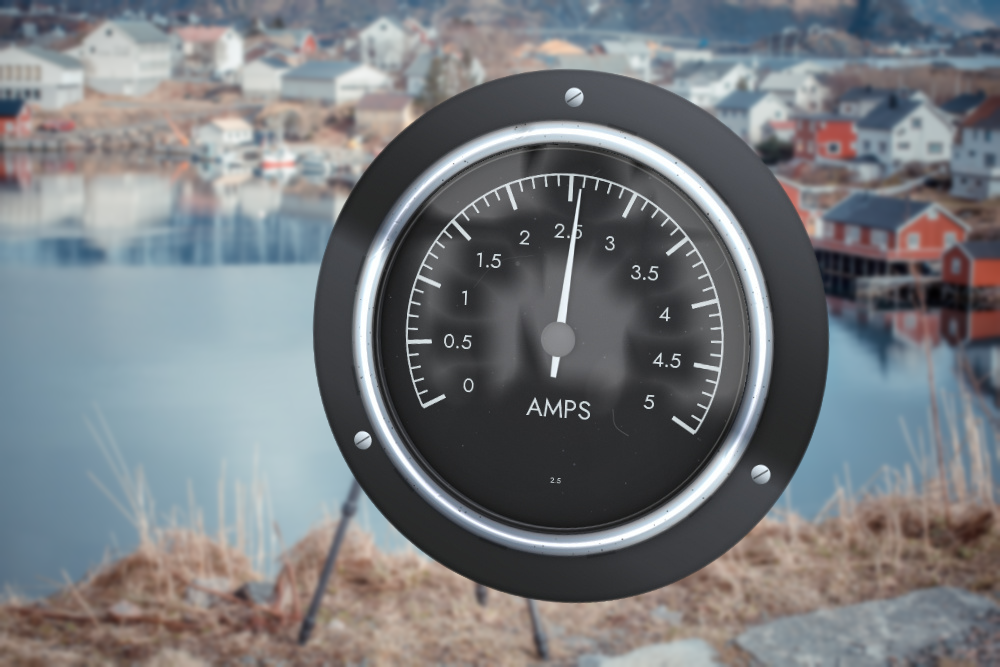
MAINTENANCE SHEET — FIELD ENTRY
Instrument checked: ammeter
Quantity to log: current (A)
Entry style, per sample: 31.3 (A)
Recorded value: 2.6 (A)
